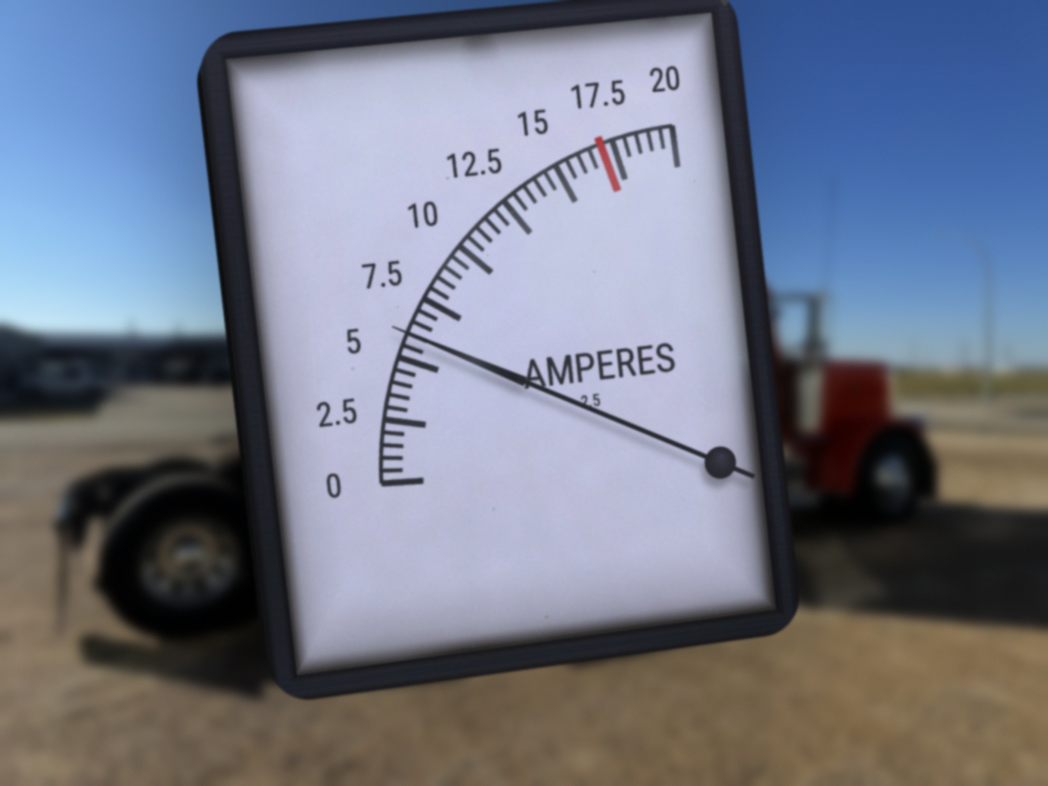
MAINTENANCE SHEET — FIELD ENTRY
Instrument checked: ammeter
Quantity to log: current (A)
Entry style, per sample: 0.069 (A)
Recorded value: 6 (A)
